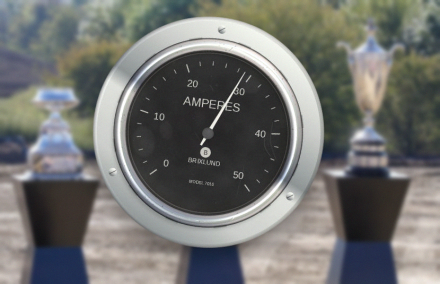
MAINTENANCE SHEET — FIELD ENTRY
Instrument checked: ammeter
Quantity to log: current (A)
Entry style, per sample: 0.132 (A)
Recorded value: 29 (A)
